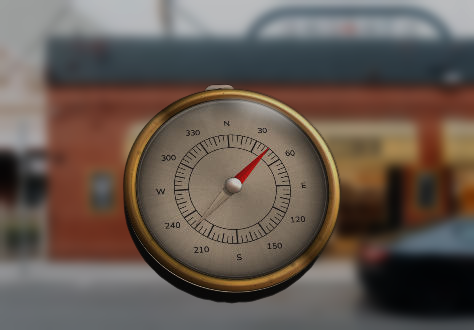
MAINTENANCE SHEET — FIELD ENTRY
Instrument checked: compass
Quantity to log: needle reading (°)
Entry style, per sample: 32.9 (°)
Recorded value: 45 (°)
